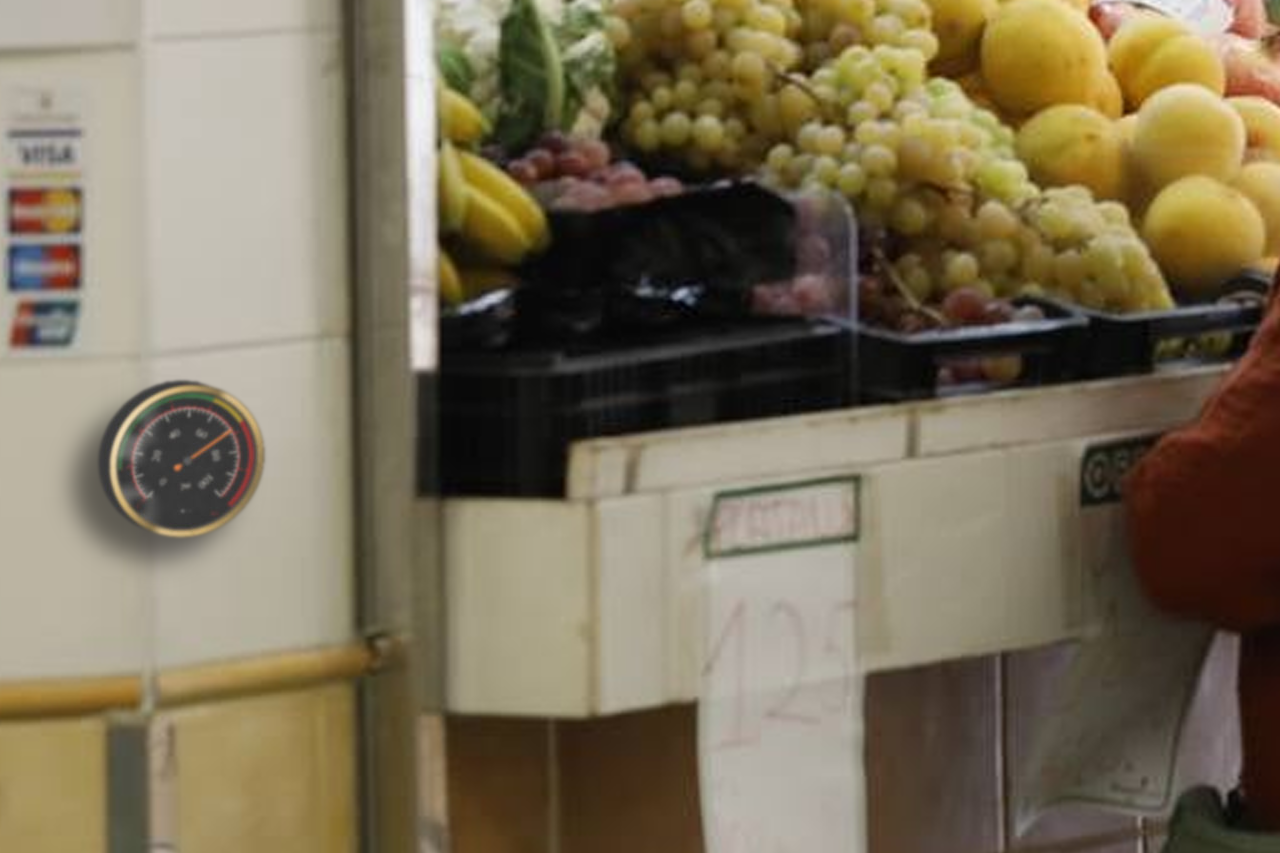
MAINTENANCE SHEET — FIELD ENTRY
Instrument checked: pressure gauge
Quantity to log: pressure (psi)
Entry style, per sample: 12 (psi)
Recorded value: 70 (psi)
